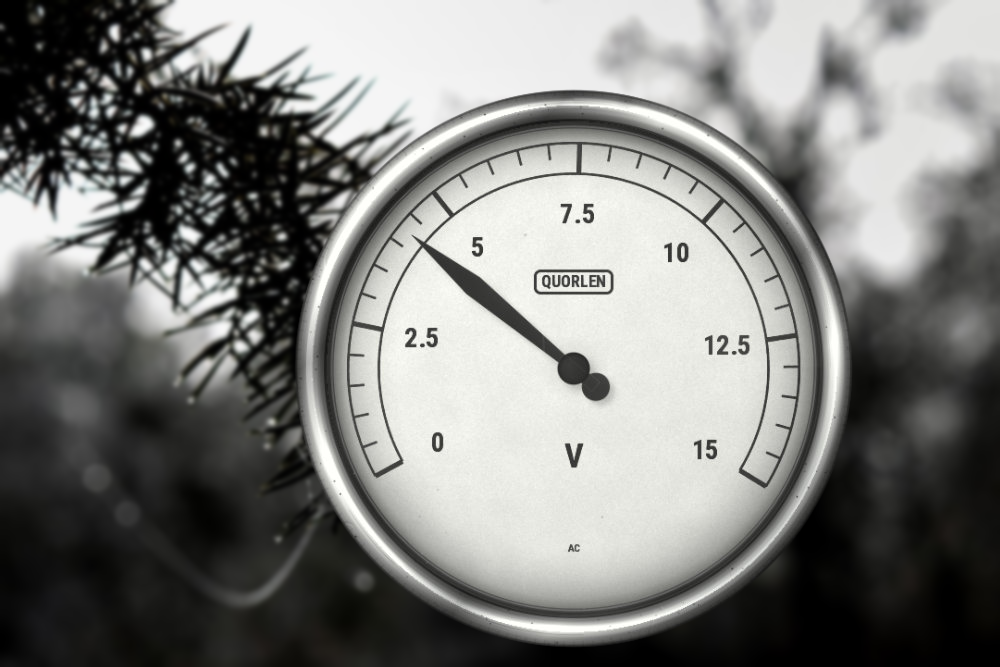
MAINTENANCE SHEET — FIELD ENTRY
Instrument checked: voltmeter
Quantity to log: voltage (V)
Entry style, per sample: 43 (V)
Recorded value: 4.25 (V)
